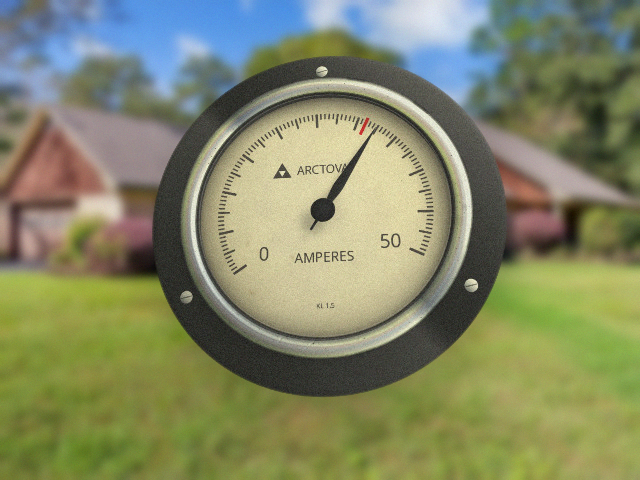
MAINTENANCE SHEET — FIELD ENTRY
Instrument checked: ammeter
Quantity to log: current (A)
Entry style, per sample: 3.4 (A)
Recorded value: 32.5 (A)
